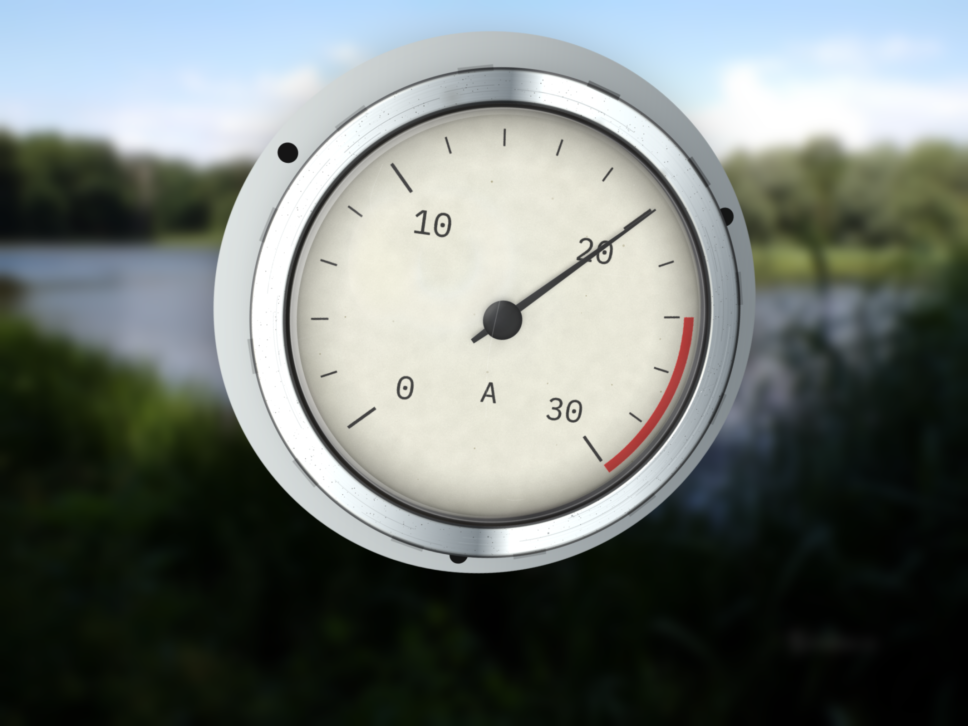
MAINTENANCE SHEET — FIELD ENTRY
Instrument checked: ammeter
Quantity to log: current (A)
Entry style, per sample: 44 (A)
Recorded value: 20 (A)
